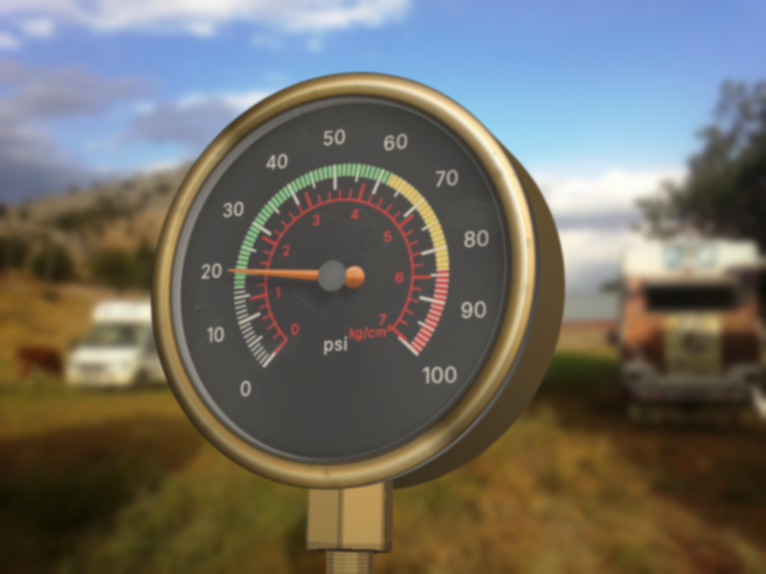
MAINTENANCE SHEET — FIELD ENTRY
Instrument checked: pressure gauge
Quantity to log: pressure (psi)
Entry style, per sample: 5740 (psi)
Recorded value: 20 (psi)
